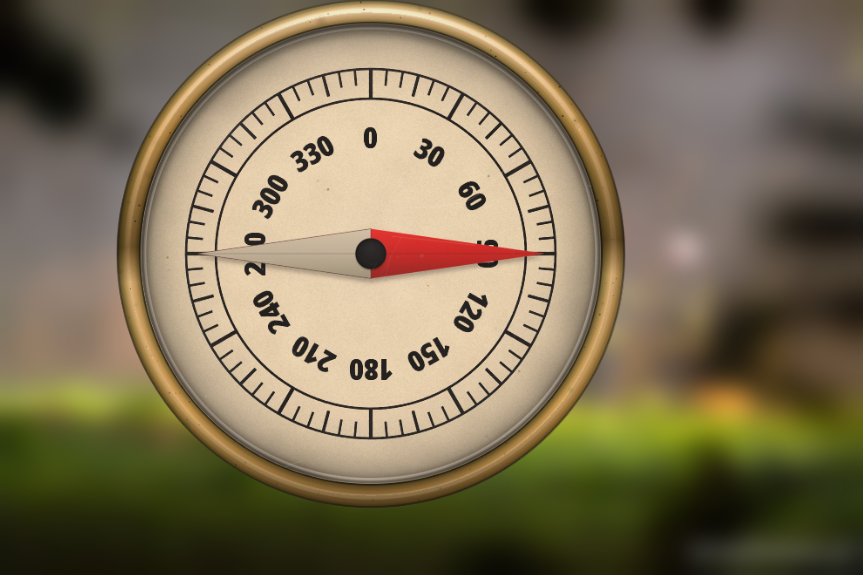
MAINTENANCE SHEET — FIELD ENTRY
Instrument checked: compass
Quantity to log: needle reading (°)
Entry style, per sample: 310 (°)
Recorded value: 90 (°)
